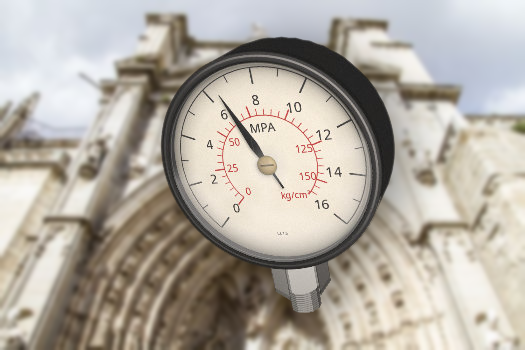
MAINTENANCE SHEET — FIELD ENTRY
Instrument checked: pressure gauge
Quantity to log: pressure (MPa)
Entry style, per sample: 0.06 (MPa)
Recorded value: 6.5 (MPa)
